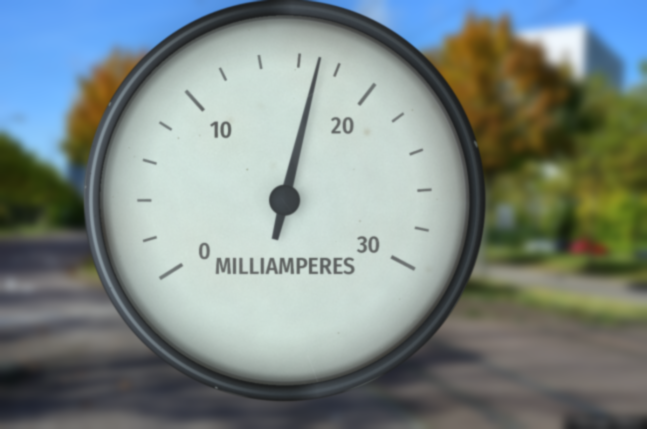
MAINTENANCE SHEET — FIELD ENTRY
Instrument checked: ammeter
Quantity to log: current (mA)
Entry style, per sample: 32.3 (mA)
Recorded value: 17 (mA)
